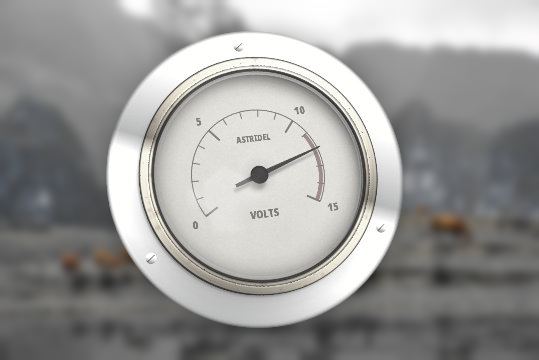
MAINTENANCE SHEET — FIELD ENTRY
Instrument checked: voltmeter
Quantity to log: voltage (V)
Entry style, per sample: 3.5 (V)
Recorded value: 12 (V)
